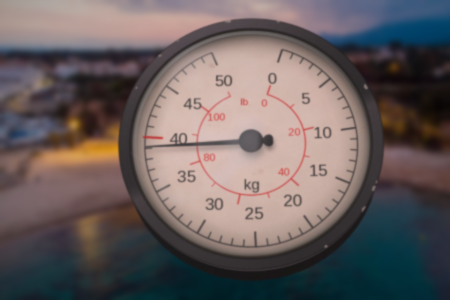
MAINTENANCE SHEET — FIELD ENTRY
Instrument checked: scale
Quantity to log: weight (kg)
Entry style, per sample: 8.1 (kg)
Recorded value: 39 (kg)
